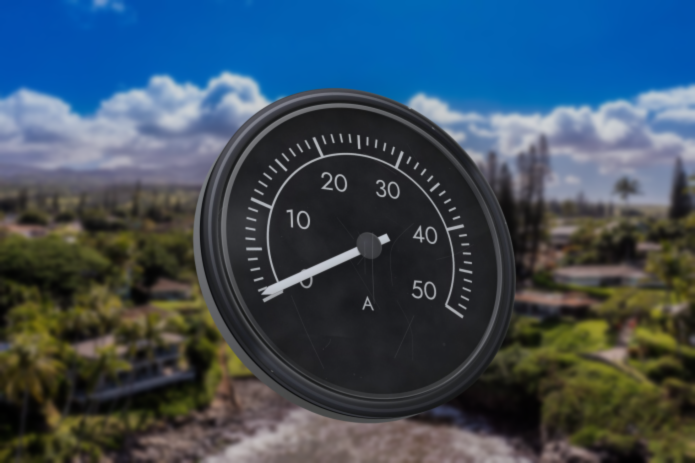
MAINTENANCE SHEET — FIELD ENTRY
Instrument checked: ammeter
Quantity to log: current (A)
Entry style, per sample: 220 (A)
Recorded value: 0.5 (A)
